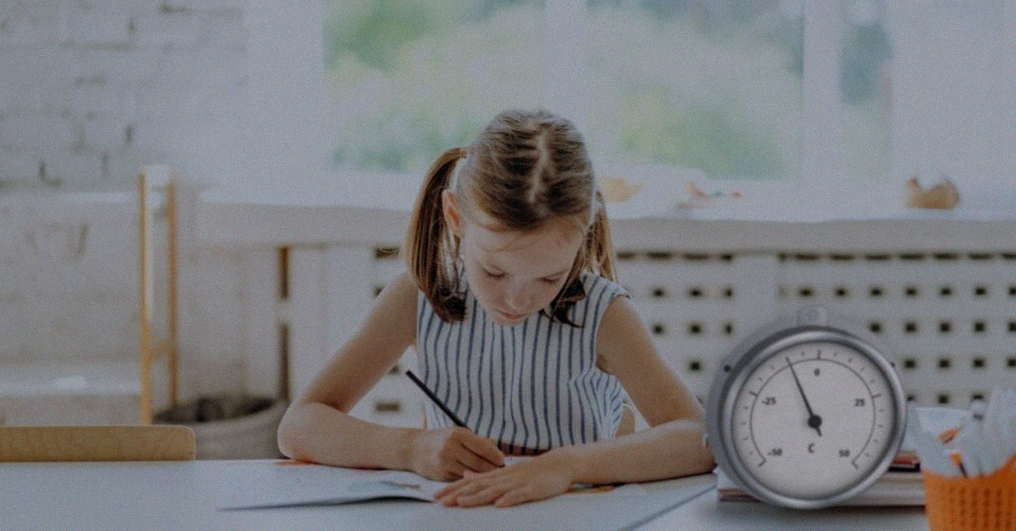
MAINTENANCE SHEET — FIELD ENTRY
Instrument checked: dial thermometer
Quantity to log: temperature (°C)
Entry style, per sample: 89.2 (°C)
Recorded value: -10 (°C)
